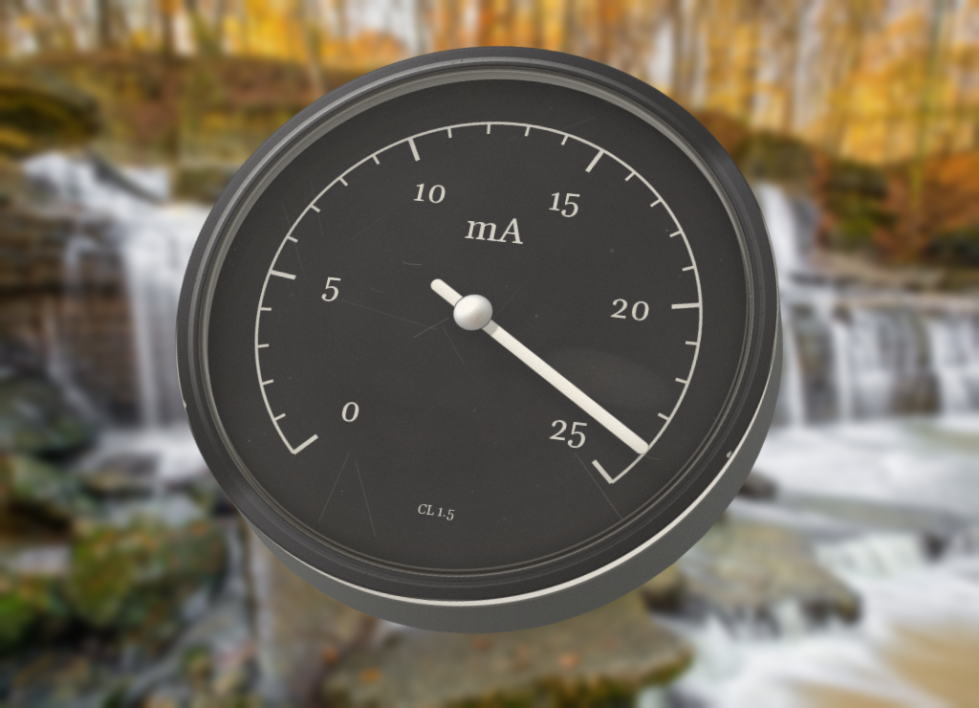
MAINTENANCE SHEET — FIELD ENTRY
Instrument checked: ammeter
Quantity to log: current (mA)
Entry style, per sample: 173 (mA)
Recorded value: 24 (mA)
